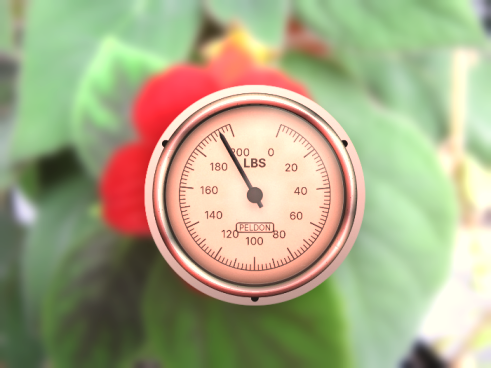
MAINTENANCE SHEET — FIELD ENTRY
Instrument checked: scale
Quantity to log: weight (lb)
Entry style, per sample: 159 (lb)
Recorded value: 194 (lb)
